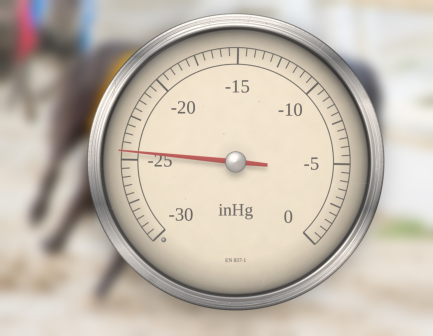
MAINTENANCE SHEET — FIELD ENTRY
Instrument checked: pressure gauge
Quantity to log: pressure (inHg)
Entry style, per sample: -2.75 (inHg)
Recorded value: -24.5 (inHg)
